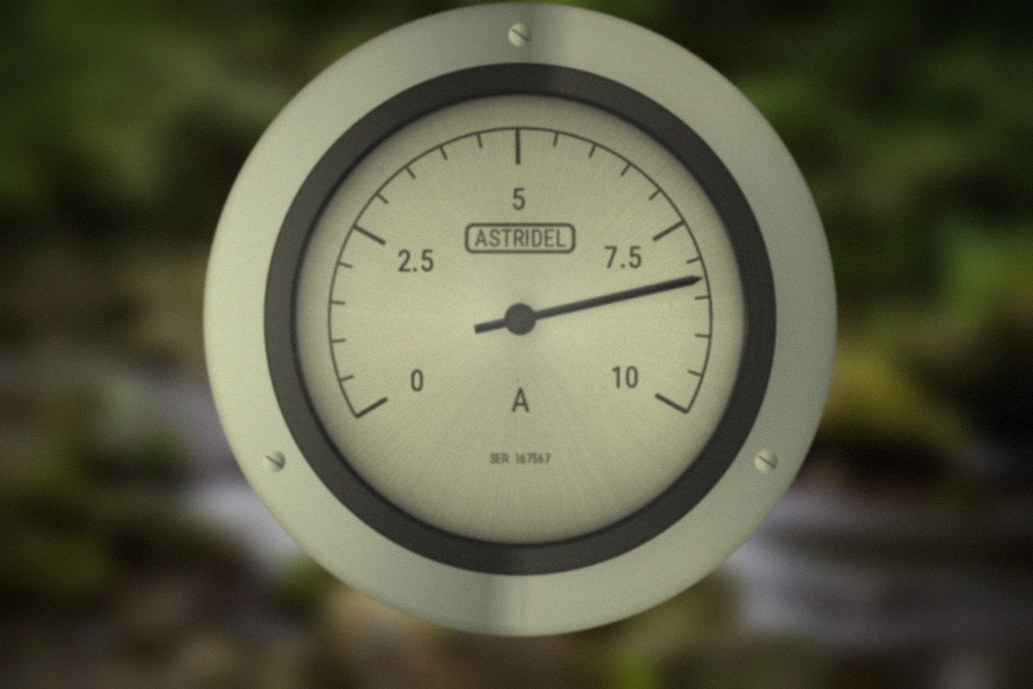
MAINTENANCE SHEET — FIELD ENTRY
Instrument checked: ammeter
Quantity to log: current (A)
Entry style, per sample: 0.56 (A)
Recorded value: 8.25 (A)
